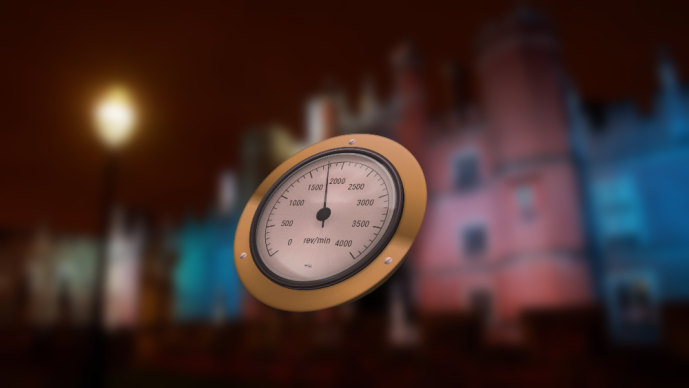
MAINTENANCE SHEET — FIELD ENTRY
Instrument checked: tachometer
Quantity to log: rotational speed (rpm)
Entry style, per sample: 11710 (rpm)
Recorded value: 1800 (rpm)
